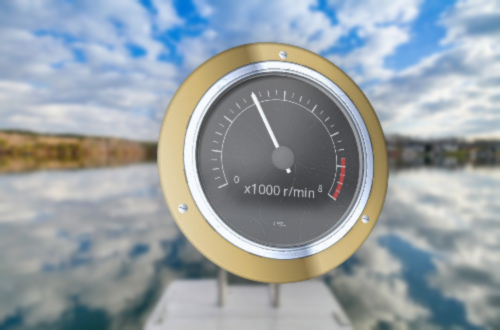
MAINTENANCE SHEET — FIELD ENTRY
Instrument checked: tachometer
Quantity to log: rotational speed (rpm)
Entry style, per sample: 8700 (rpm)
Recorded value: 3000 (rpm)
